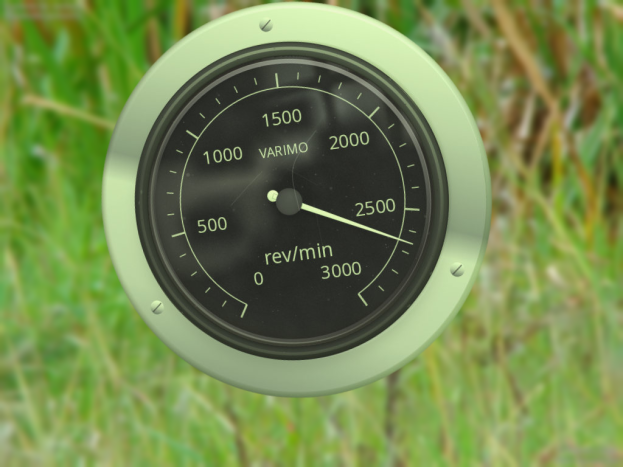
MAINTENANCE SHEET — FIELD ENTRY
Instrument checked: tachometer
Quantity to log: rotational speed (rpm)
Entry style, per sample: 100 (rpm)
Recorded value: 2650 (rpm)
